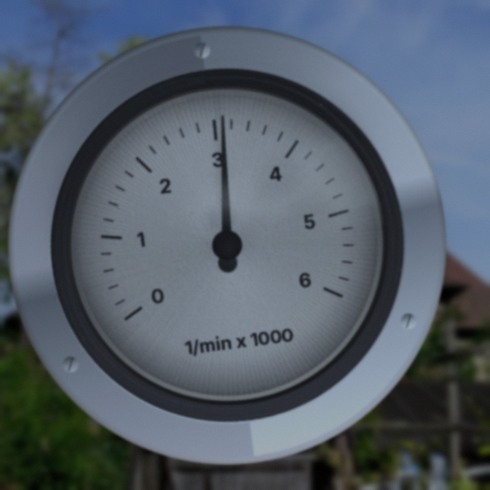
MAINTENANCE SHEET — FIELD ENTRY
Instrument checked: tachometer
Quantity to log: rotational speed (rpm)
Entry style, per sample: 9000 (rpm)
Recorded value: 3100 (rpm)
